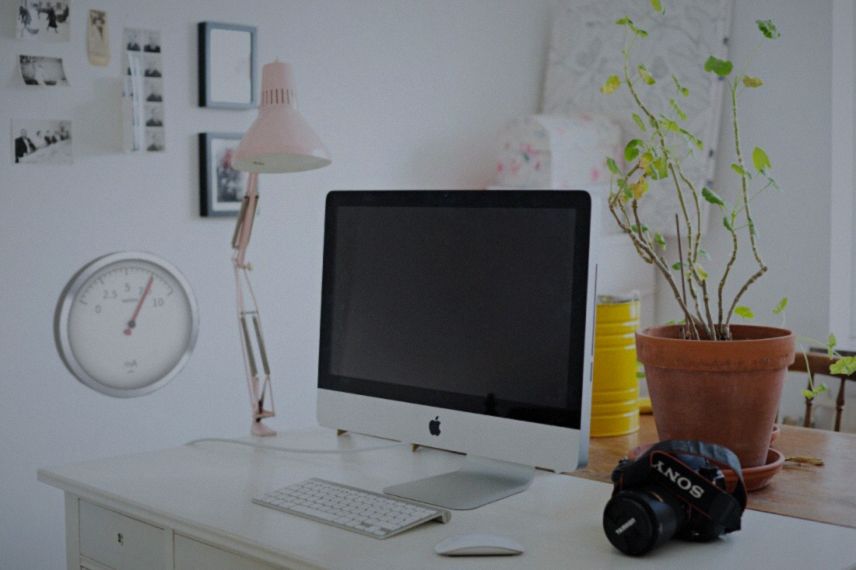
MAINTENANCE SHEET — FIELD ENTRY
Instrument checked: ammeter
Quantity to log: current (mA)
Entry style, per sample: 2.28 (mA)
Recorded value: 7.5 (mA)
